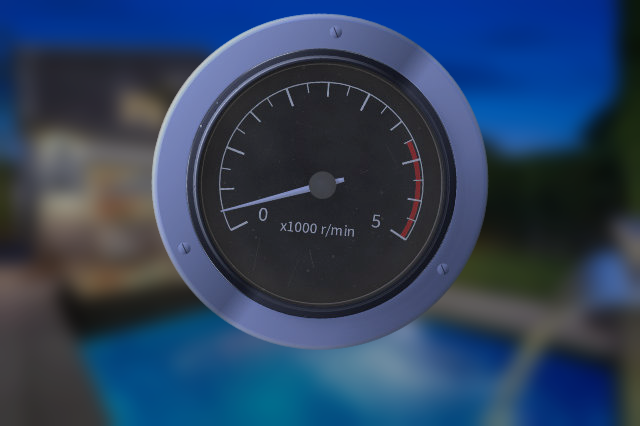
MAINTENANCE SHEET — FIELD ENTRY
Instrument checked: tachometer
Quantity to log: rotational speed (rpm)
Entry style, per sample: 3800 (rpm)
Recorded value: 250 (rpm)
